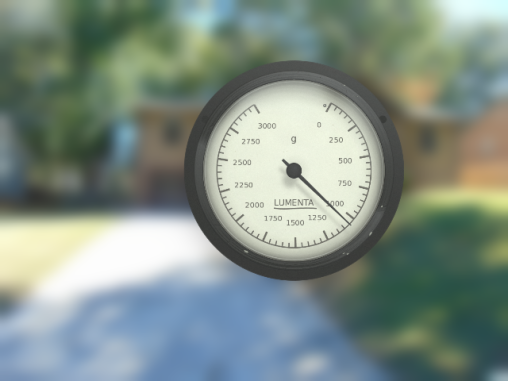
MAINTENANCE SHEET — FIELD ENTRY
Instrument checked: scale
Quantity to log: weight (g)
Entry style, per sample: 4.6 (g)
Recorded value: 1050 (g)
